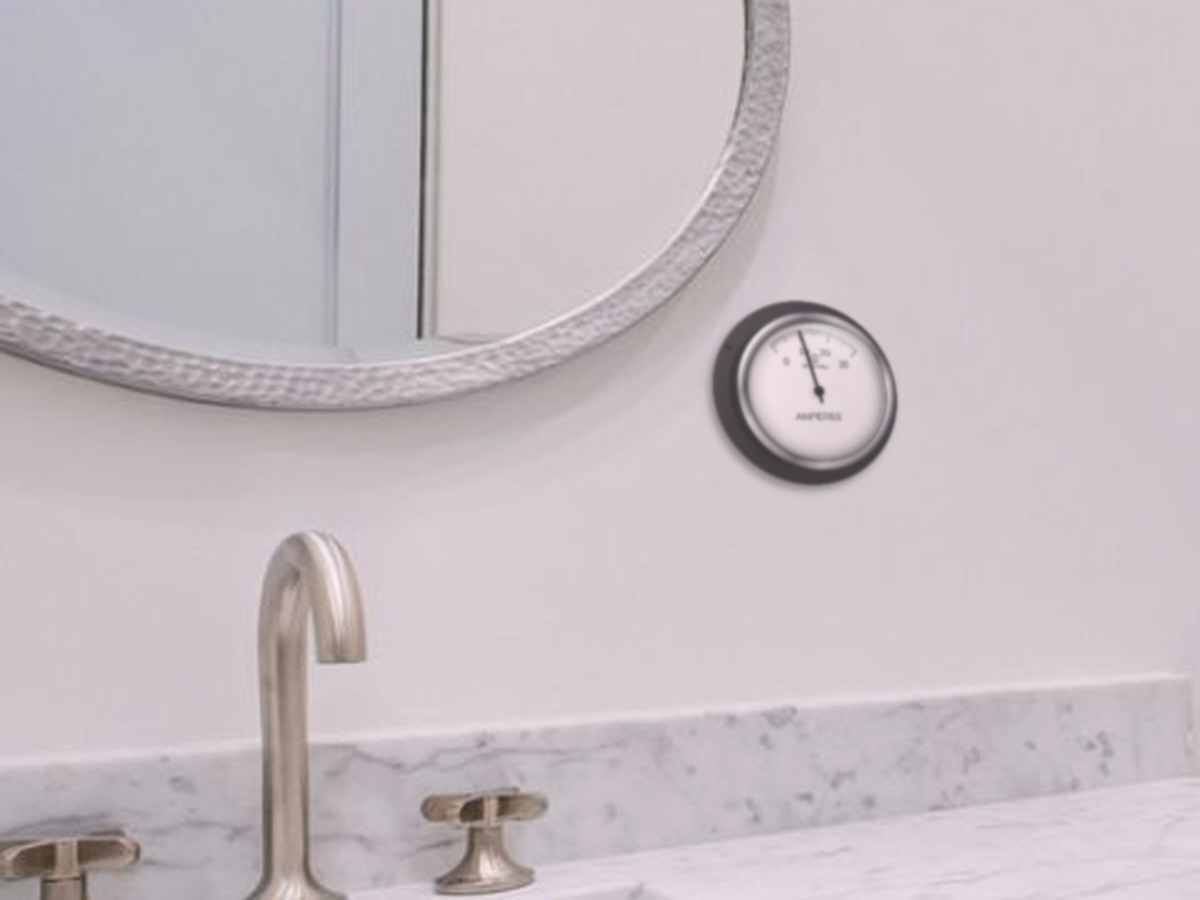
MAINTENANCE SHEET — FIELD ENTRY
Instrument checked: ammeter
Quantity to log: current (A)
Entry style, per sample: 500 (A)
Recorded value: 10 (A)
